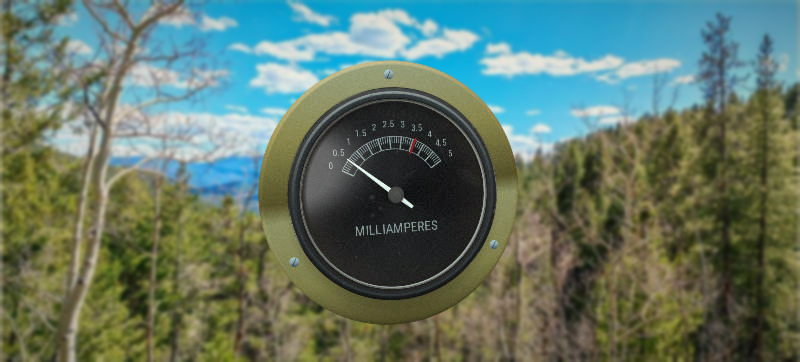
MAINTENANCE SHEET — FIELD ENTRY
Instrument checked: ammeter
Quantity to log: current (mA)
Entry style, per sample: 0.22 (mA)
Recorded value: 0.5 (mA)
